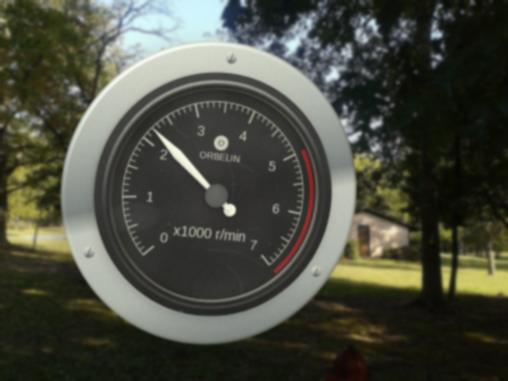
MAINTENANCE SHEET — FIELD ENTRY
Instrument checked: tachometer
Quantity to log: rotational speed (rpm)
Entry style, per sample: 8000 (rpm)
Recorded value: 2200 (rpm)
